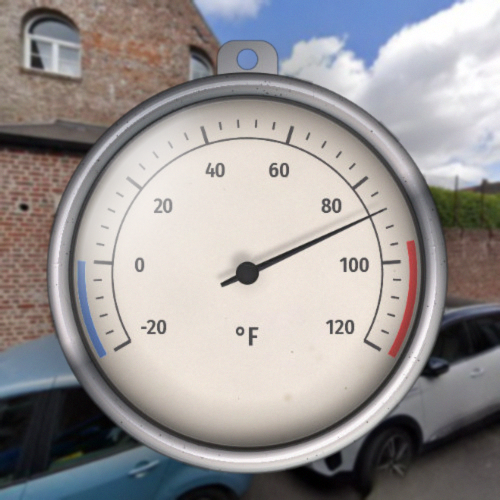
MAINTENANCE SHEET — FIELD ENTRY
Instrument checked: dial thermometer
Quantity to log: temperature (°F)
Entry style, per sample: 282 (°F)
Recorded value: 88 (°F)
